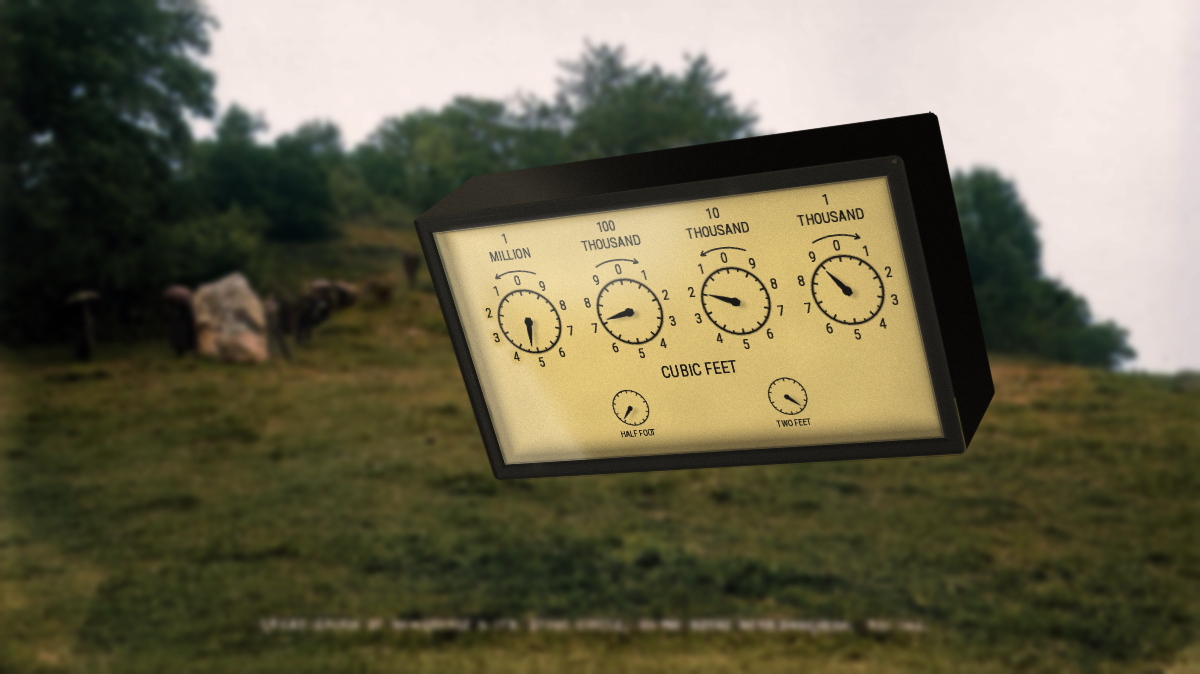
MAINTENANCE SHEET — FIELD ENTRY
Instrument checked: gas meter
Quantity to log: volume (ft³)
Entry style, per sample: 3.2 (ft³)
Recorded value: 471900 (ft³)
